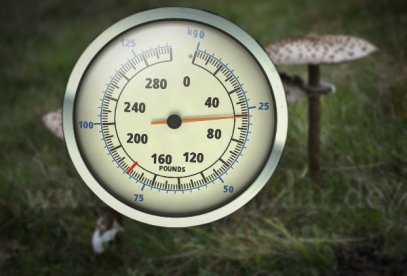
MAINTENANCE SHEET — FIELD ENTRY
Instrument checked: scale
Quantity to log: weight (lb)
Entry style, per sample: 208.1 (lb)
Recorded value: 60 (lb)
